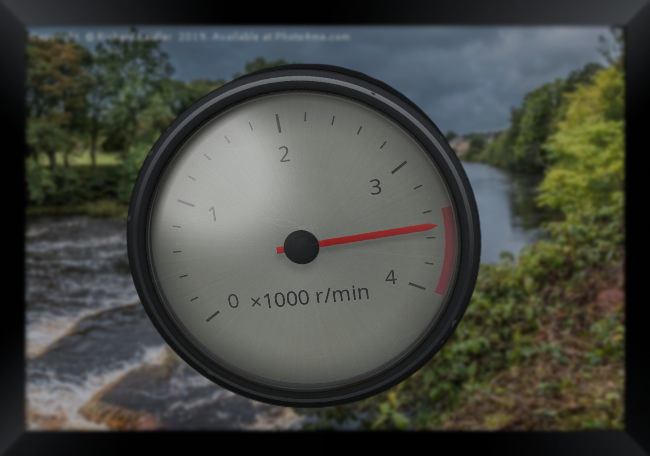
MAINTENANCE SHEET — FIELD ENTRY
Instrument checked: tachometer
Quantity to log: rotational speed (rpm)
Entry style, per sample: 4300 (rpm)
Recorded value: 3500 (rpm)
